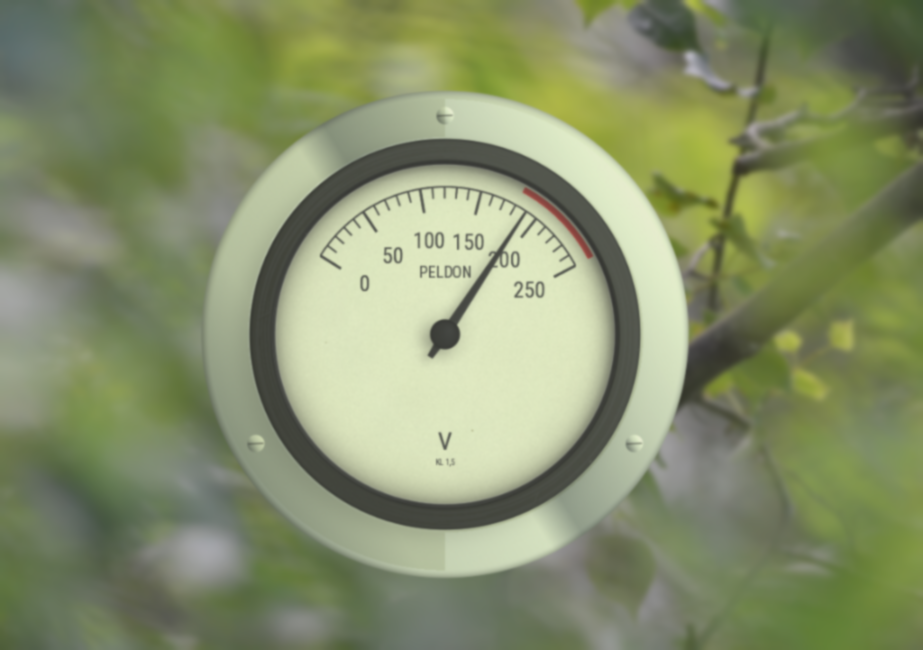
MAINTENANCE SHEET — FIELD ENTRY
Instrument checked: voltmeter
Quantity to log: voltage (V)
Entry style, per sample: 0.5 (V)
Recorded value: 190 (V)
